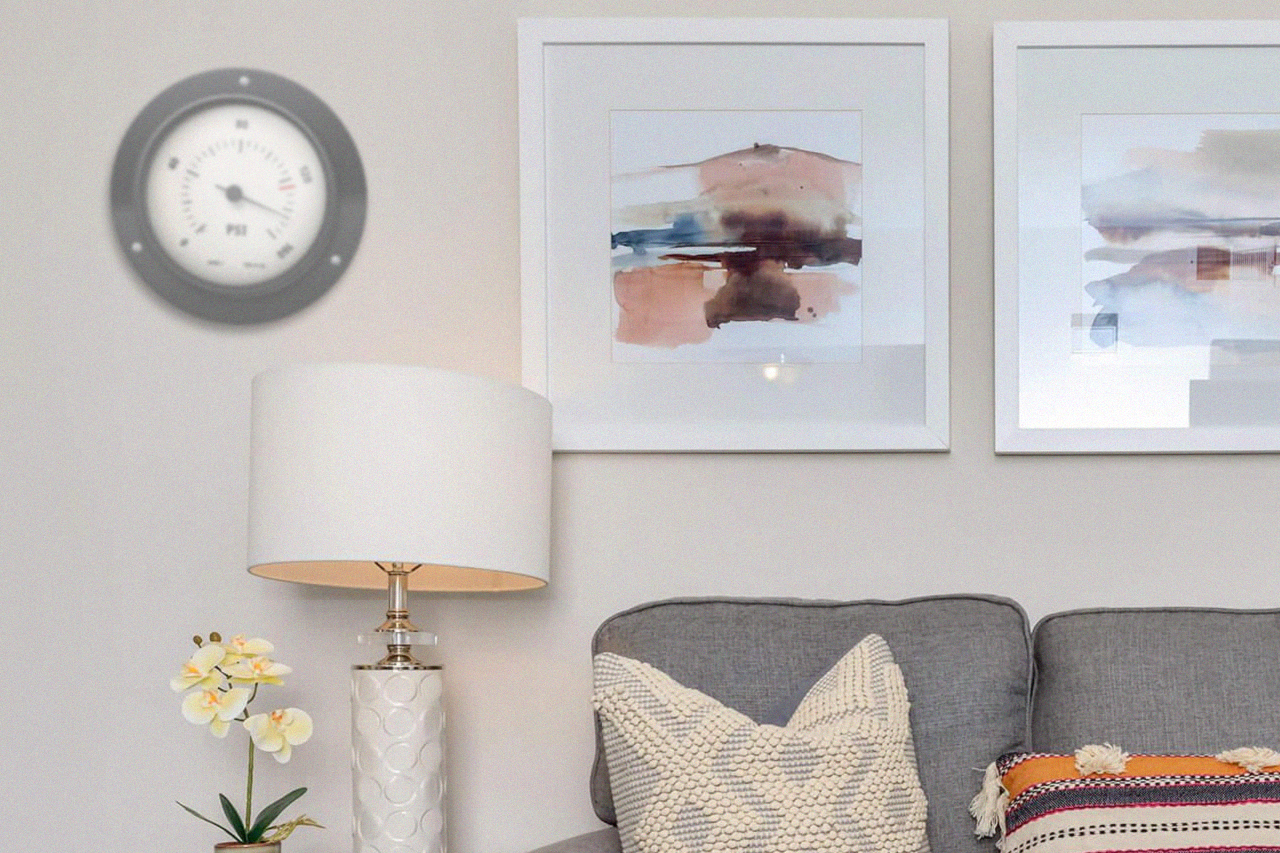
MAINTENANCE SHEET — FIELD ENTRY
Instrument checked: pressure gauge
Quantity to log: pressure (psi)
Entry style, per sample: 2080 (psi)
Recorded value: 145 (psi)
